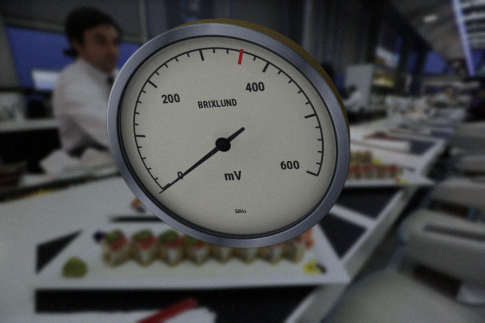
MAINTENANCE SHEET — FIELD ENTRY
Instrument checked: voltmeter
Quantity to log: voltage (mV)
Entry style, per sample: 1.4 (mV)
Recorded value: 0 (mV)
